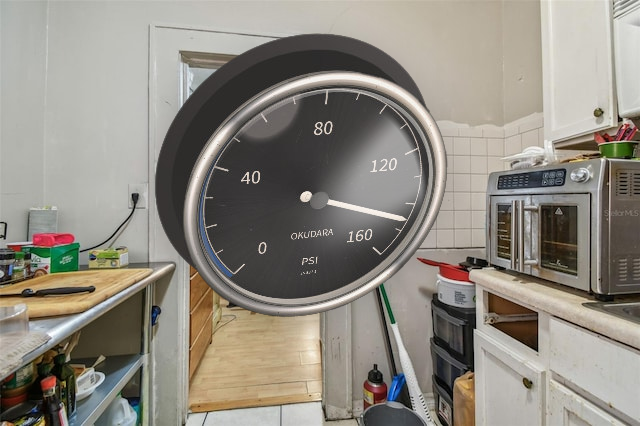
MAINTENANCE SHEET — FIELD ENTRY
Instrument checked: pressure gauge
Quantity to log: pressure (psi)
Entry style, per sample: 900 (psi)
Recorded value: 145 (psi)
